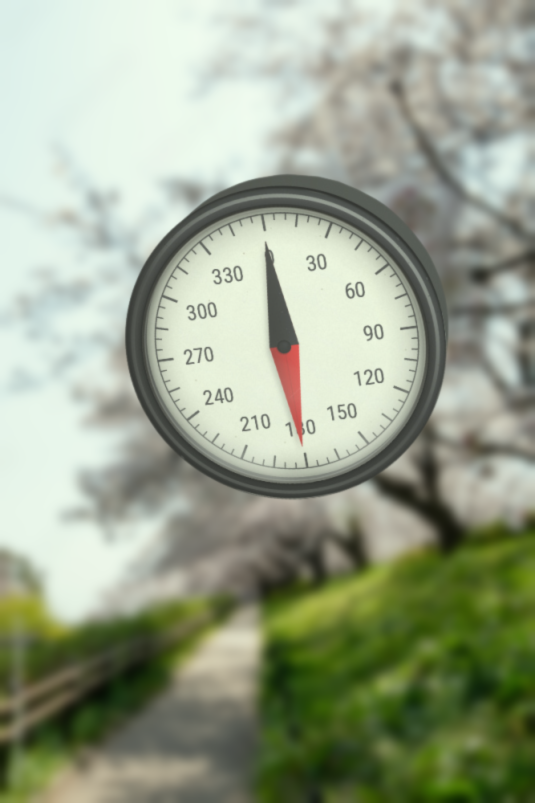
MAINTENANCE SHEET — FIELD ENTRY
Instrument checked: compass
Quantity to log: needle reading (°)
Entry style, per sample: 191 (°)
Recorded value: 180 (°)
